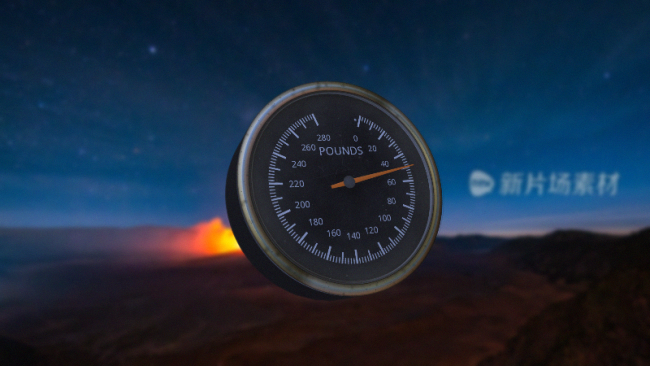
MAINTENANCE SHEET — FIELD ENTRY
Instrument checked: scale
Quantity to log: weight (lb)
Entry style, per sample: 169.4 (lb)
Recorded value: 50 (lb)
